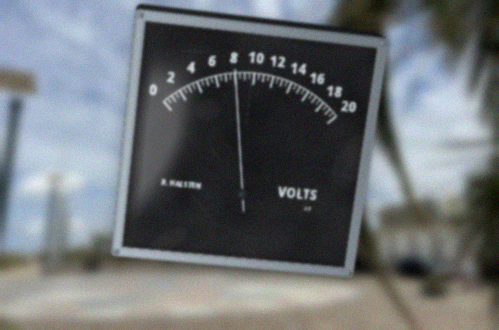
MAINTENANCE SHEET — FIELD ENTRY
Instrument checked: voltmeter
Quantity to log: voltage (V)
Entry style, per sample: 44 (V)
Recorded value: 8 (V)
